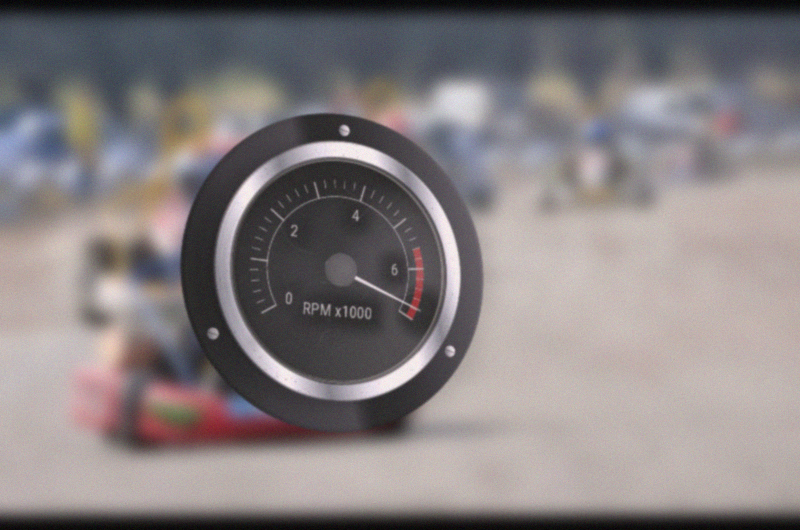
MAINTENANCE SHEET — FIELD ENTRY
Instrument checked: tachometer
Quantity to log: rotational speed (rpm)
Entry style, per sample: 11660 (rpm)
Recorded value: 6800 (rpm)
